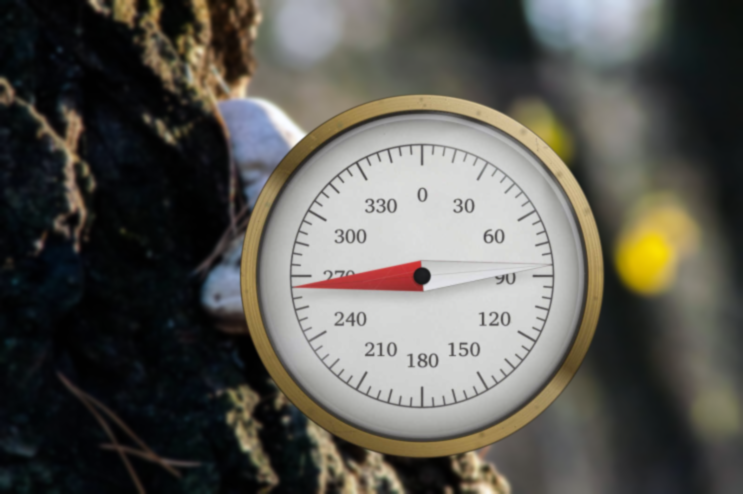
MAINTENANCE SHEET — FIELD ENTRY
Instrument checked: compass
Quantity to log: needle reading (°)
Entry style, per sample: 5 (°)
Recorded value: 265 (°)
